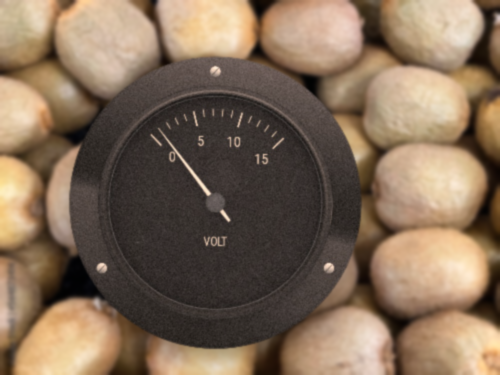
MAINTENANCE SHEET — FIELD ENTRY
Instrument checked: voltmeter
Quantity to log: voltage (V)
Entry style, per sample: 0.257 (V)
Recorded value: 1 (V)
